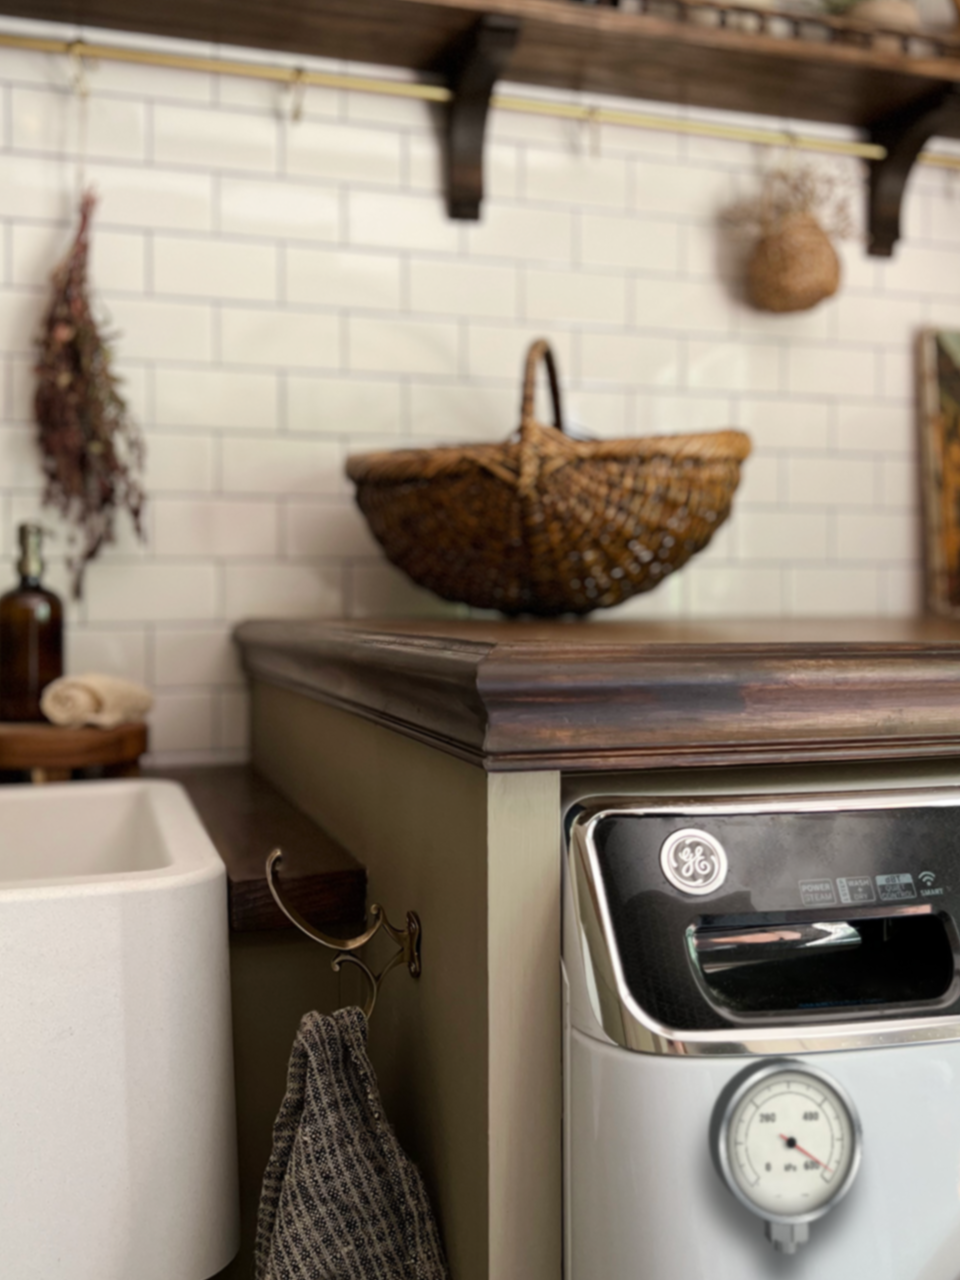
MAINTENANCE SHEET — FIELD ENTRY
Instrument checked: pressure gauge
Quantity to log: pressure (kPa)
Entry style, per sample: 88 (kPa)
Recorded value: 575 (kPa)
